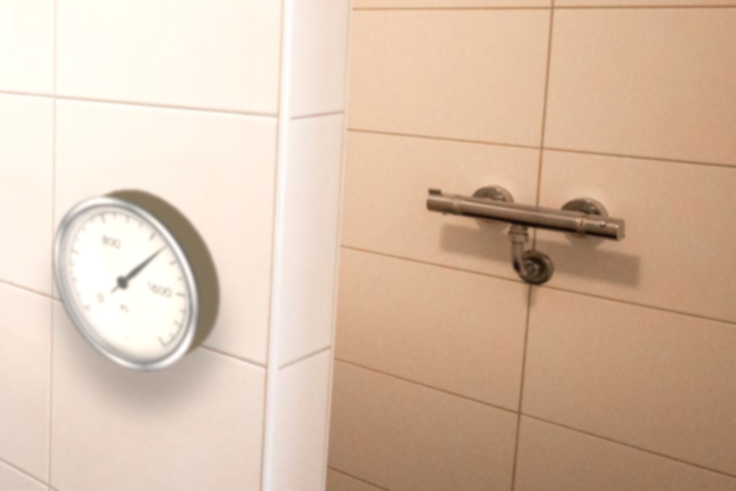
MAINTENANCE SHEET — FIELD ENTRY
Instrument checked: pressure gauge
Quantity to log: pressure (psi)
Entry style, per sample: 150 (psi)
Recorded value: 1300 (psi)
